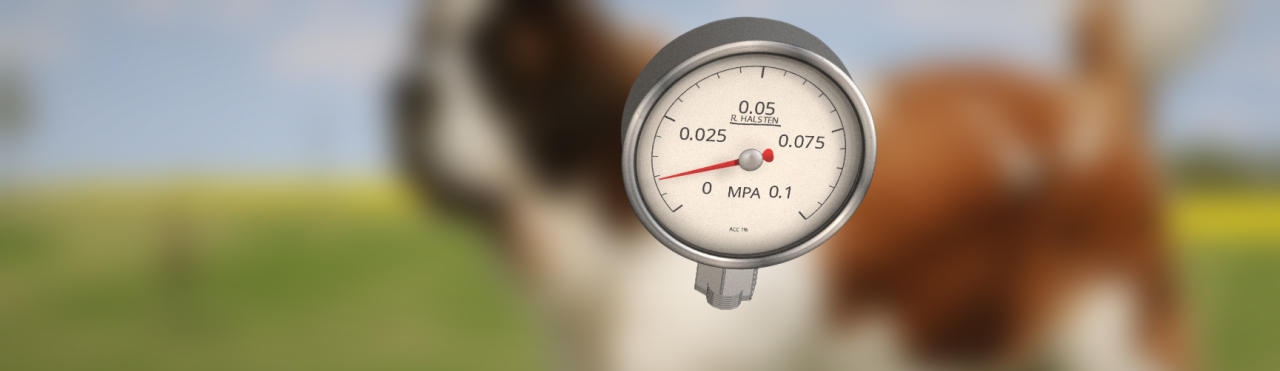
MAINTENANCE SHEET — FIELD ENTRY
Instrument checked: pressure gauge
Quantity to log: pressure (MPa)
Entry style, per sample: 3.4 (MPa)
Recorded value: 0.01 (MPa)
